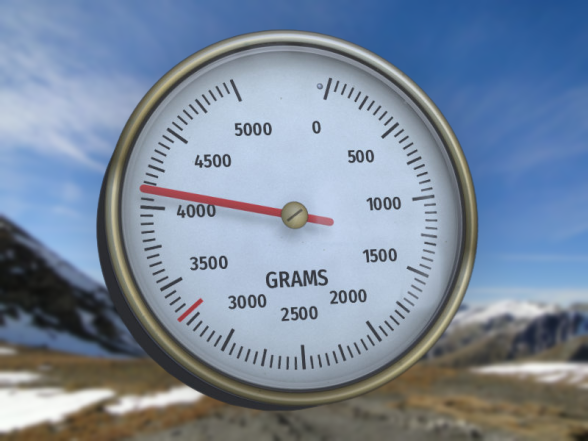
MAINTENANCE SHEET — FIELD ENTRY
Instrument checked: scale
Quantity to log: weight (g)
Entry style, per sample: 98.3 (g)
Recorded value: 4100 (g)
